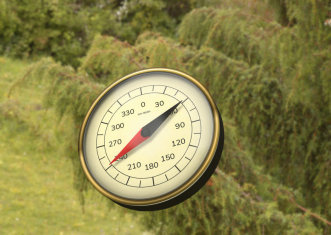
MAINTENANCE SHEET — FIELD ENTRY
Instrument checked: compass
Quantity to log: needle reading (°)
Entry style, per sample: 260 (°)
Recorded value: 240 (°)
